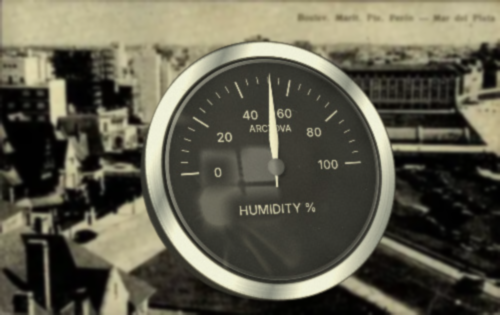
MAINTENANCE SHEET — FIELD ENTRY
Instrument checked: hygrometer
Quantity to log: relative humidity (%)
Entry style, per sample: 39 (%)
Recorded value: 52 (%)
